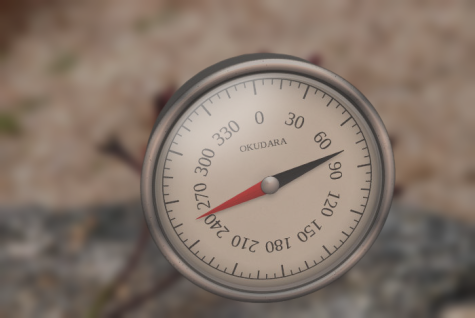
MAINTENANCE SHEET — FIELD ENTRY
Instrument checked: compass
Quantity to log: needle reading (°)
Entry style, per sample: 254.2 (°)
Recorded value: 255 (°)
